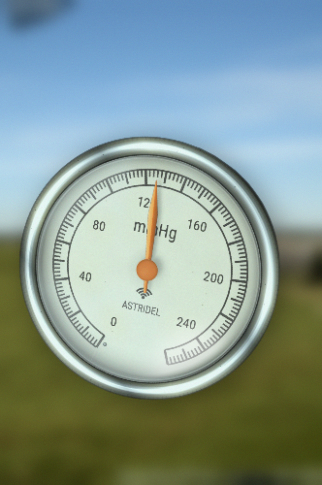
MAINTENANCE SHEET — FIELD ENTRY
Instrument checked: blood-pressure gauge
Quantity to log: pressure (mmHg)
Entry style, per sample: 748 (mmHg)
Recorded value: 126 (mmHg)
